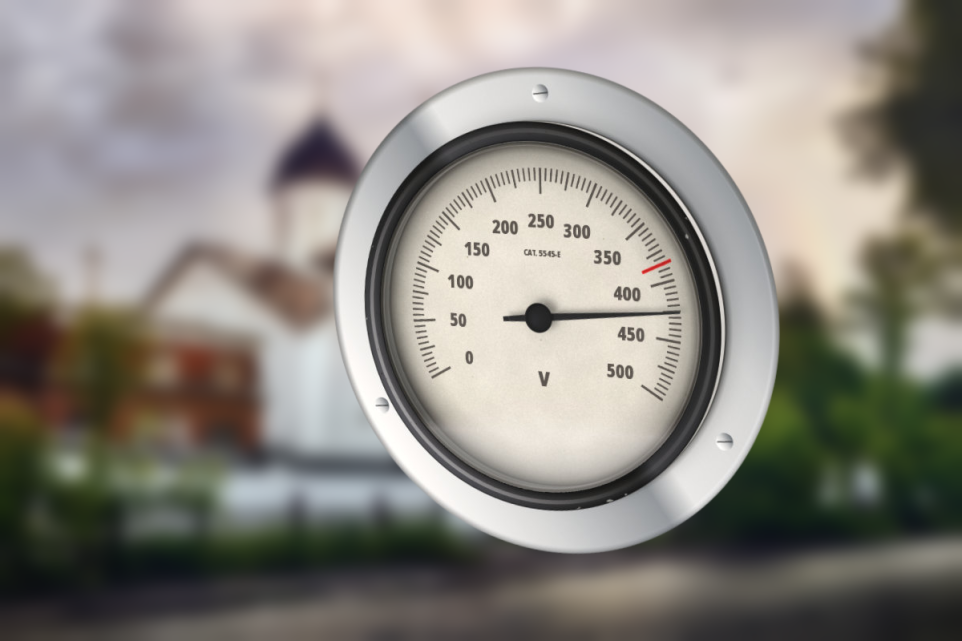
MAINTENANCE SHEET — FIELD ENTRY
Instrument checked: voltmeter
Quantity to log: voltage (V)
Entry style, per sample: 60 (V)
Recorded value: 425 (V)
